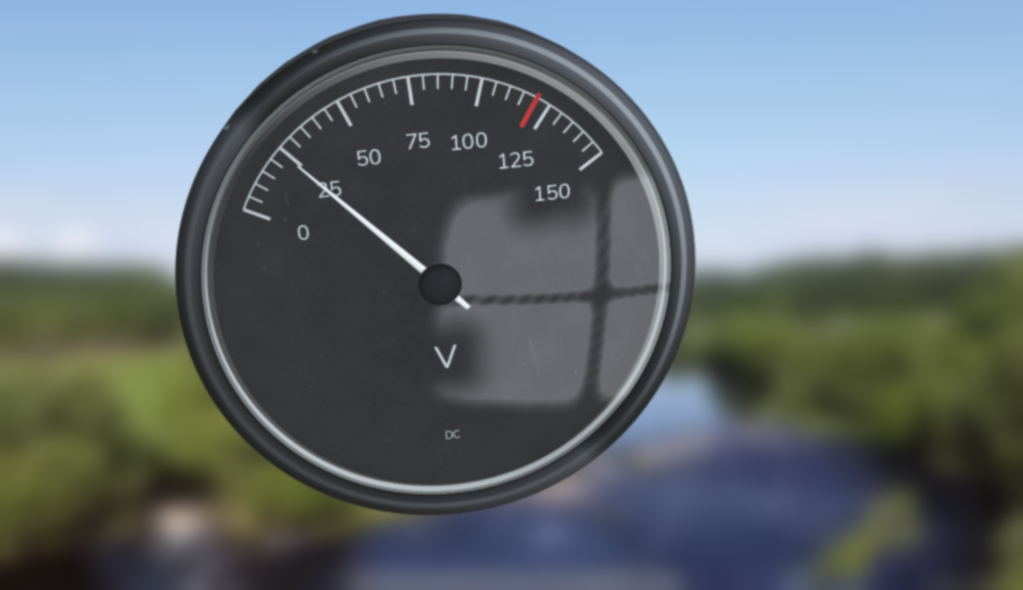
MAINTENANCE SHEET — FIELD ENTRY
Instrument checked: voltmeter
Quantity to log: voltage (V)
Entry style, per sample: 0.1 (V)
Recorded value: 25 (V)
